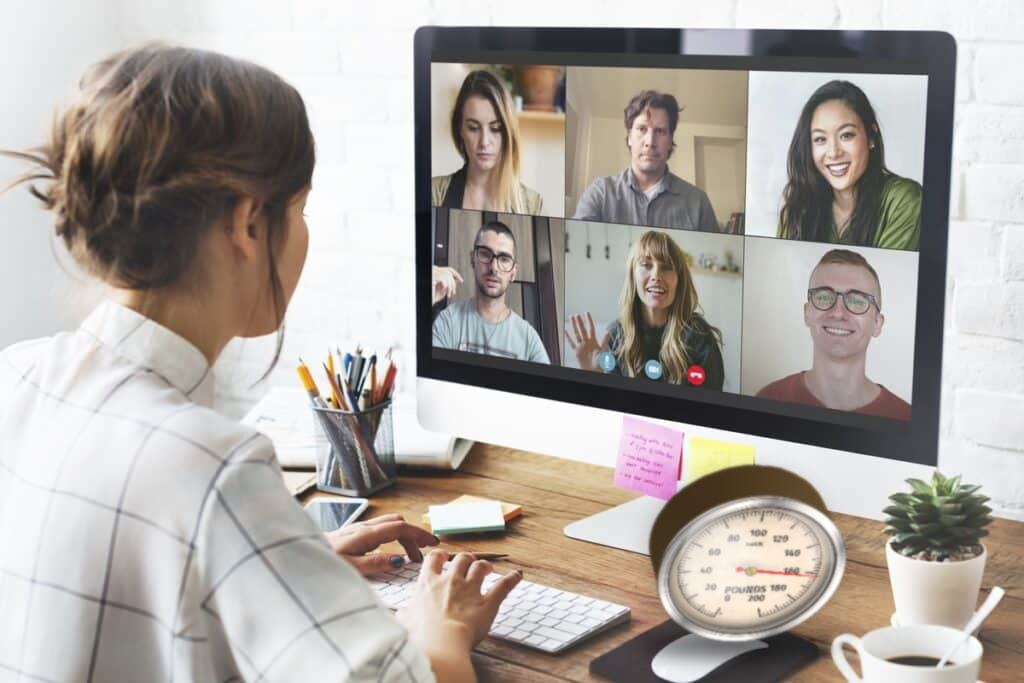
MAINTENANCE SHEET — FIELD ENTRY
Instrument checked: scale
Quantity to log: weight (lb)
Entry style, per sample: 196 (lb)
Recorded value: 160 (lb)
